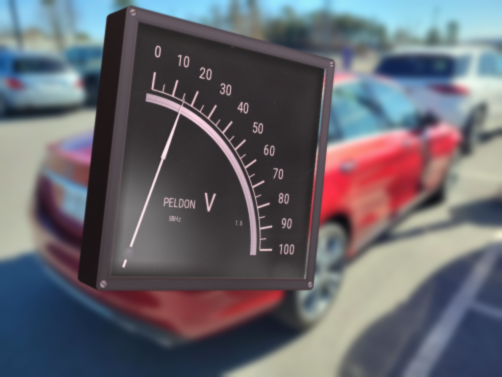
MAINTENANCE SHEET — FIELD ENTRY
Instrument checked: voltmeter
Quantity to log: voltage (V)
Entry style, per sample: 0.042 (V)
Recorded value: 15 (V)
